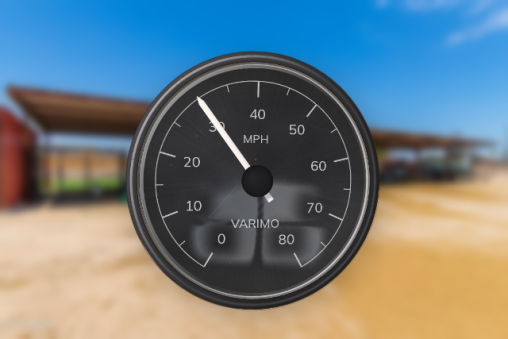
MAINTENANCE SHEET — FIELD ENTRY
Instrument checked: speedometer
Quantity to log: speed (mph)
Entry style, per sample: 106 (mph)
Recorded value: 30 (mph)
